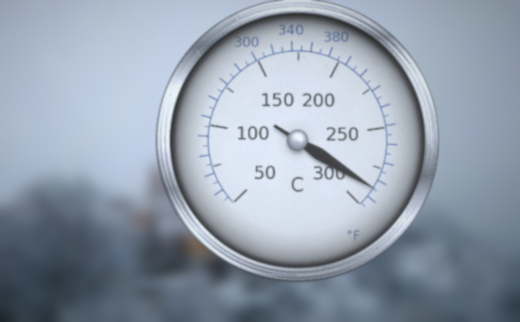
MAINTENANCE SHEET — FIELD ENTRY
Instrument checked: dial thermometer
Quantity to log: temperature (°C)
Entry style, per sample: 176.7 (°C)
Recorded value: 287.5 (°C)
